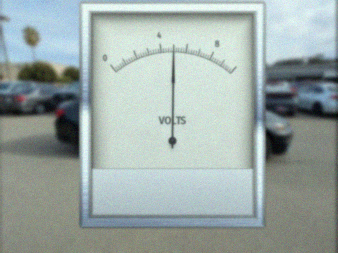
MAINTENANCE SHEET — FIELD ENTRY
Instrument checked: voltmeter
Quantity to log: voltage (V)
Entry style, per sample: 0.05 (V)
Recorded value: 5 (V)
